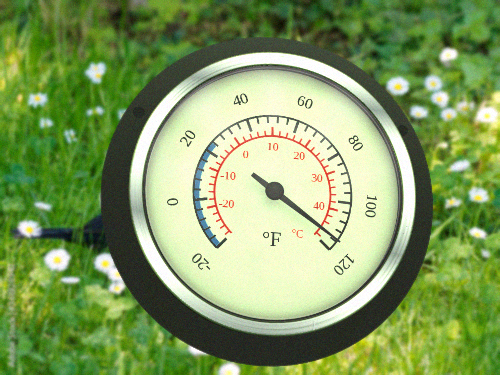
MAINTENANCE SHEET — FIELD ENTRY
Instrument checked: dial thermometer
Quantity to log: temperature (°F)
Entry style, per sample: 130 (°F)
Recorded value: 116 (°F)
